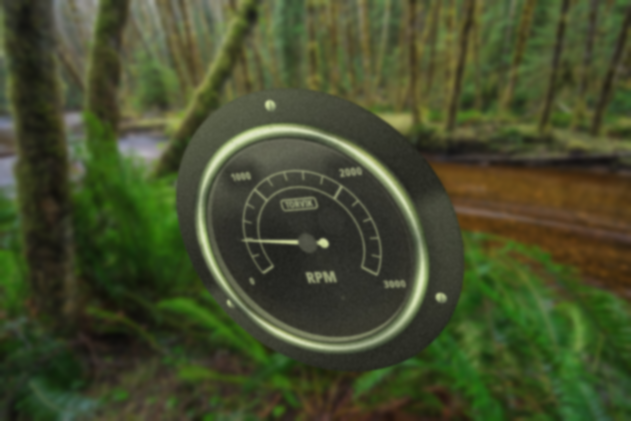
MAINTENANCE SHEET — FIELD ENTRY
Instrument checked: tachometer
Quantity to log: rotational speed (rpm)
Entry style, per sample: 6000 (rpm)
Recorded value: 400 (rpm)
